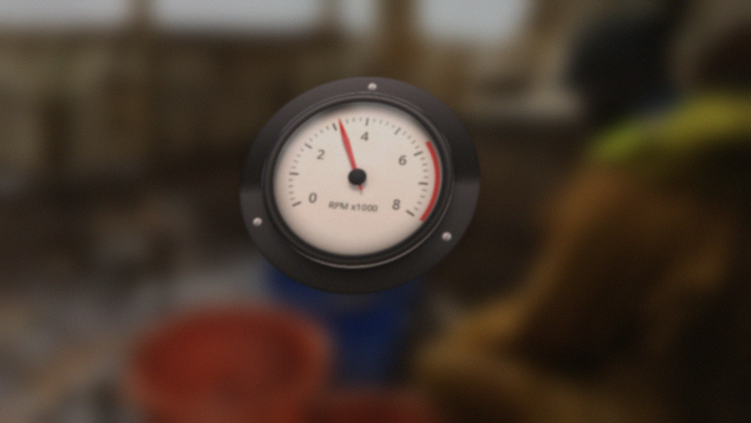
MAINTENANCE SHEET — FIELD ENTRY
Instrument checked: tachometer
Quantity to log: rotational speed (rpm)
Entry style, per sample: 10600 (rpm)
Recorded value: 3200 (rpm)
